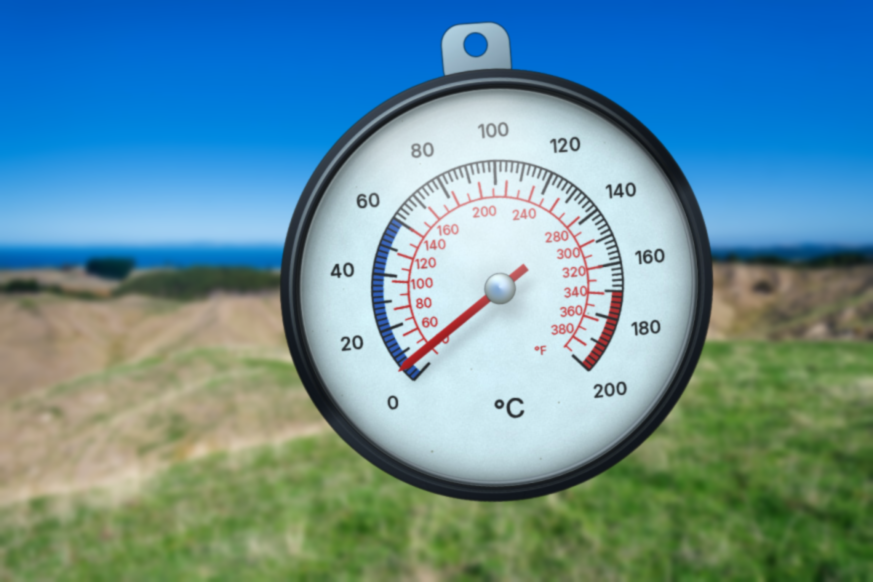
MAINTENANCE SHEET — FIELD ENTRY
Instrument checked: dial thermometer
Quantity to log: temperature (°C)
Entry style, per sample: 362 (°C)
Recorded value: 6 (°C)
